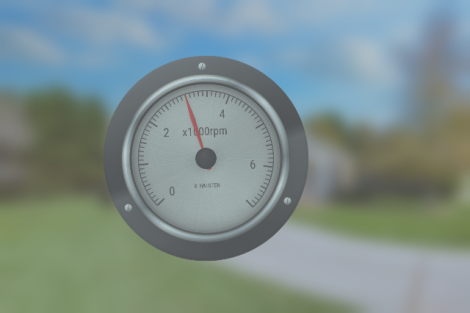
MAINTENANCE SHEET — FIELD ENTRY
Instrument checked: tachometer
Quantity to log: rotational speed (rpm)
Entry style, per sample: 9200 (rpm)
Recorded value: 3000 (rpm)
